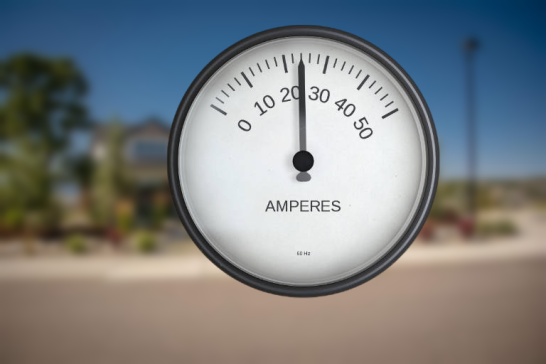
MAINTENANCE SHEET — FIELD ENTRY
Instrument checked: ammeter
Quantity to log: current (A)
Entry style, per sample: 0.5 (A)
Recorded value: 24 (A)
